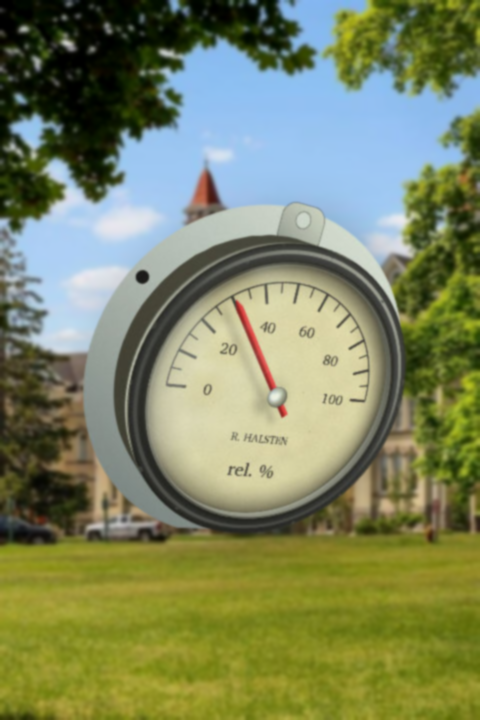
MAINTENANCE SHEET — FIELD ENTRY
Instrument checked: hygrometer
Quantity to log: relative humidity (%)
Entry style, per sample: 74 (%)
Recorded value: 30 (%)
